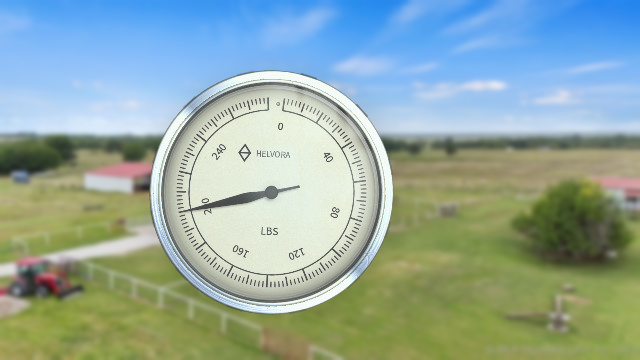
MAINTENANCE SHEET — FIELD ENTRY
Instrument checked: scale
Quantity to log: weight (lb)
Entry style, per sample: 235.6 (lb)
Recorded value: 200 (lb)
